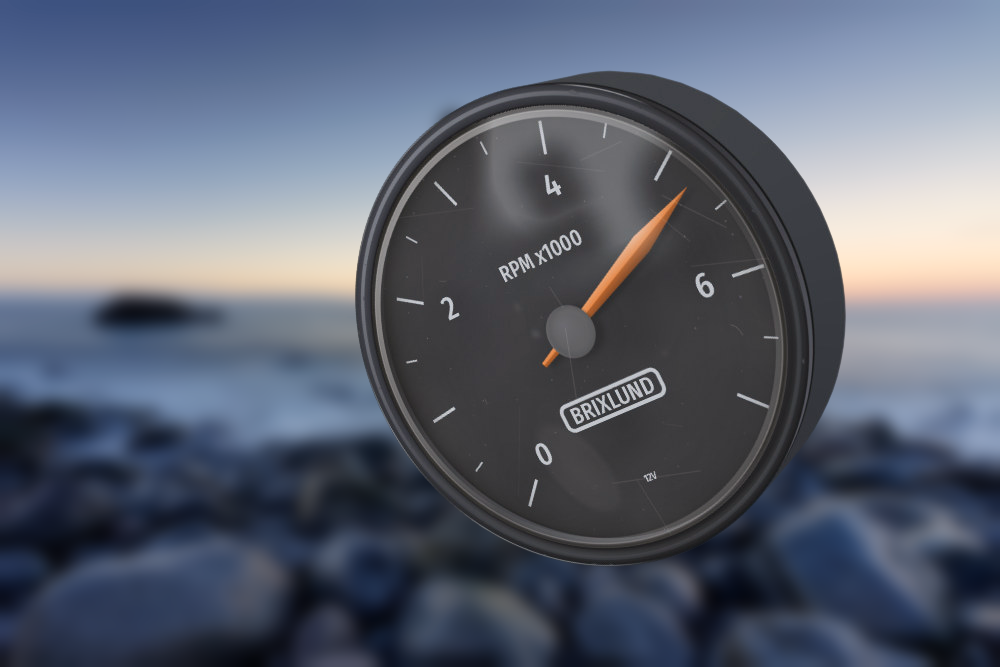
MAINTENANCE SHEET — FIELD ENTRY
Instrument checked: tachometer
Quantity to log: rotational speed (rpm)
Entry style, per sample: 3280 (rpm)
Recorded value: 5250 (rpm)
